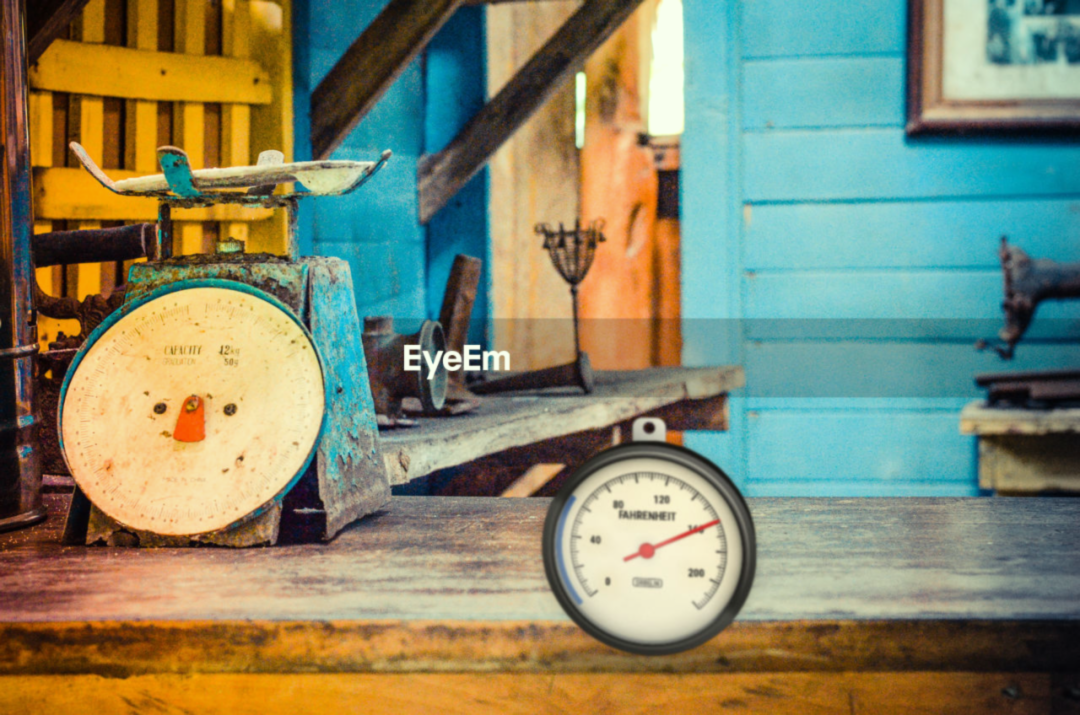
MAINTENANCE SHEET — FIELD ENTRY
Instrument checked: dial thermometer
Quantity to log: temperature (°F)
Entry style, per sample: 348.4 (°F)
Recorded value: 160 (°F)
